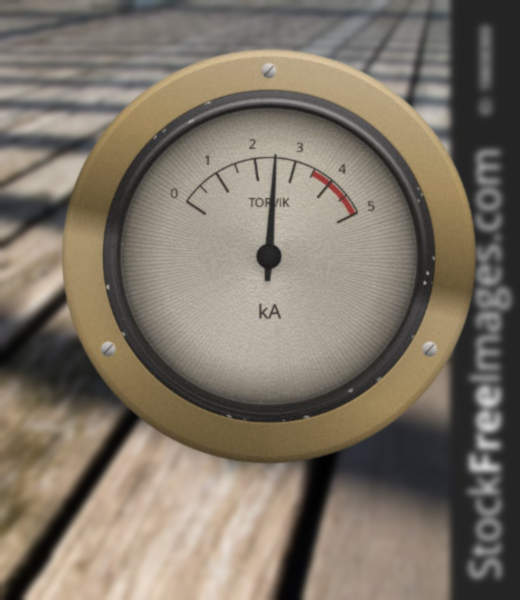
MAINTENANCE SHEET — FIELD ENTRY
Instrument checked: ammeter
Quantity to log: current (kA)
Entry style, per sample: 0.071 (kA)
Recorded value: 2.5 (kA)
